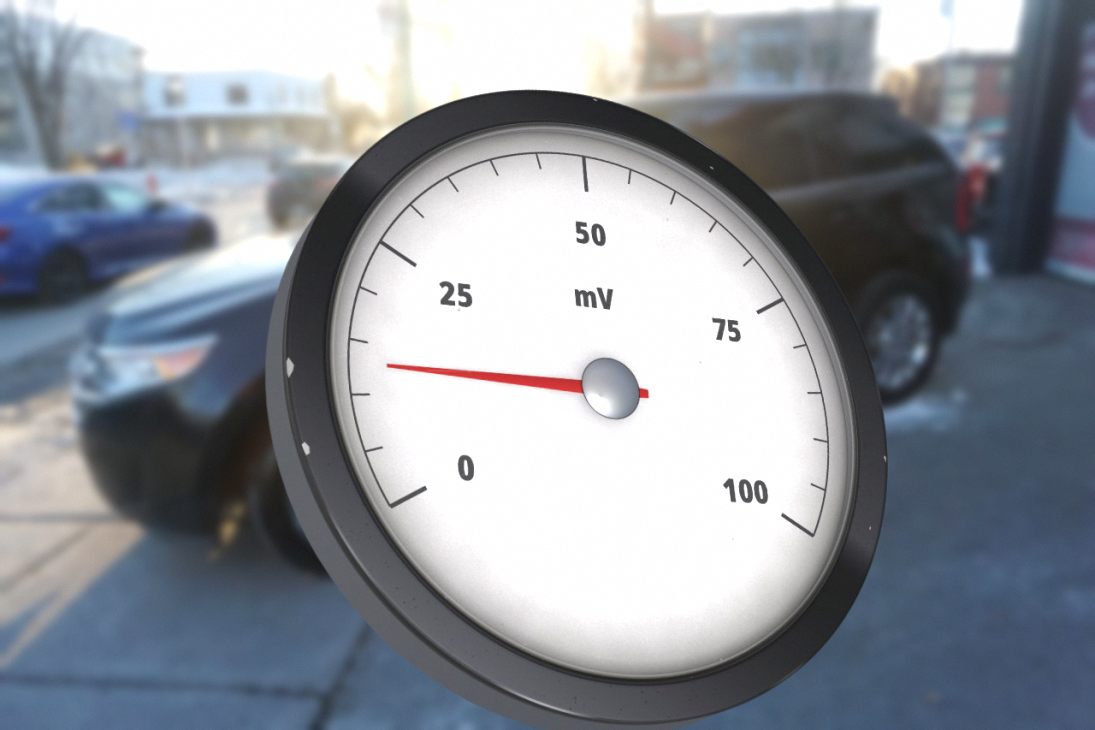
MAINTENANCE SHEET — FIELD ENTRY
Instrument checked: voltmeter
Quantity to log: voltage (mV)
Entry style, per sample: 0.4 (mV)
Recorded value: 12.5 (mV)
